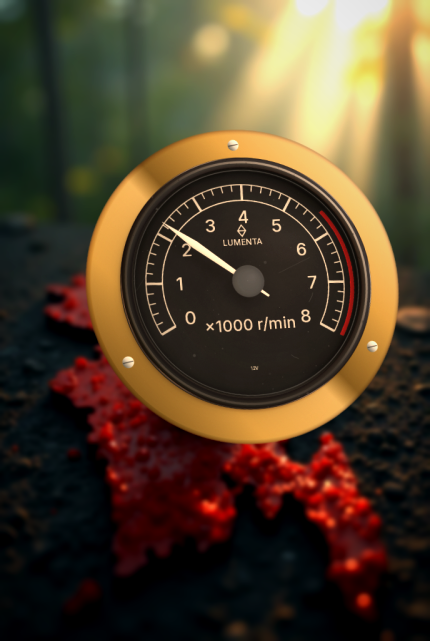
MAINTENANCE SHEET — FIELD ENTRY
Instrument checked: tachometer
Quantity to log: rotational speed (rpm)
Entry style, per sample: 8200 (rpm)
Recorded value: 2200 (rpm)
